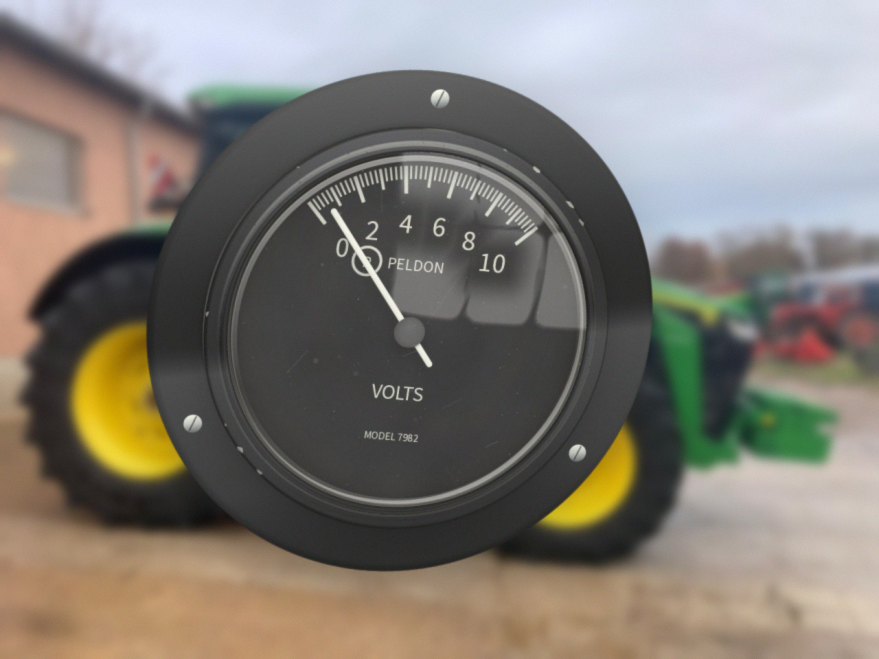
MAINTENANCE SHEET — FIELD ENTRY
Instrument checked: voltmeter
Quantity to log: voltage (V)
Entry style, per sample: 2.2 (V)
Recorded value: 0.6 (V)
